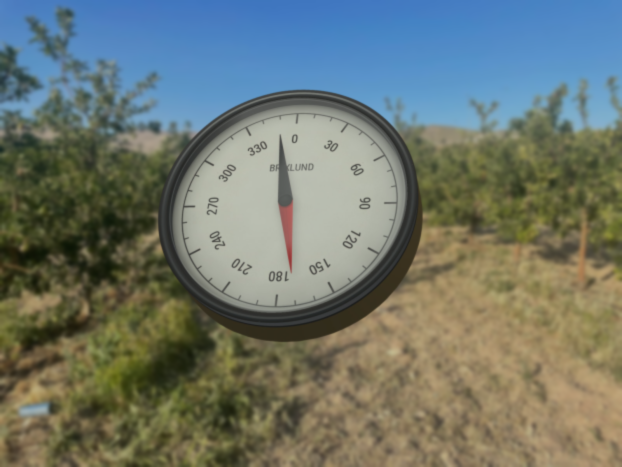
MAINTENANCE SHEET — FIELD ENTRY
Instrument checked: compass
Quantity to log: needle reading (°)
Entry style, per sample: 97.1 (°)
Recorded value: 170 (°)
